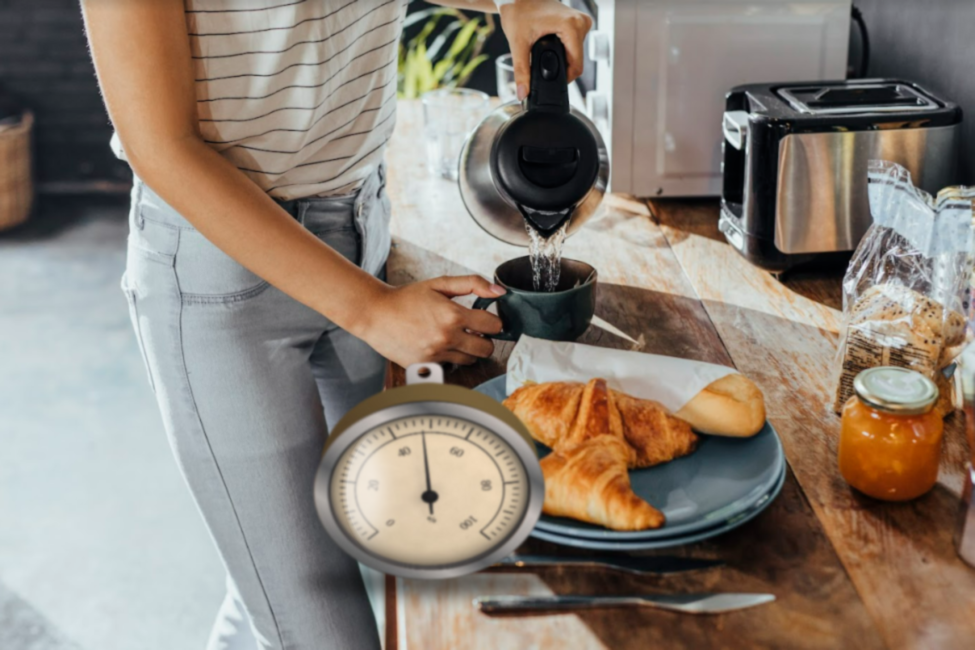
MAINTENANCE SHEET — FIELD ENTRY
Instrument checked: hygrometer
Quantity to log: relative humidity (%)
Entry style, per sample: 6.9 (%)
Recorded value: 48 (%)
